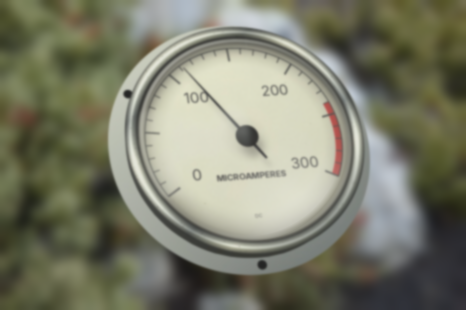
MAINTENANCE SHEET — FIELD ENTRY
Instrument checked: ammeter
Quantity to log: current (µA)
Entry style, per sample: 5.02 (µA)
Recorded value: 110 (µA)
